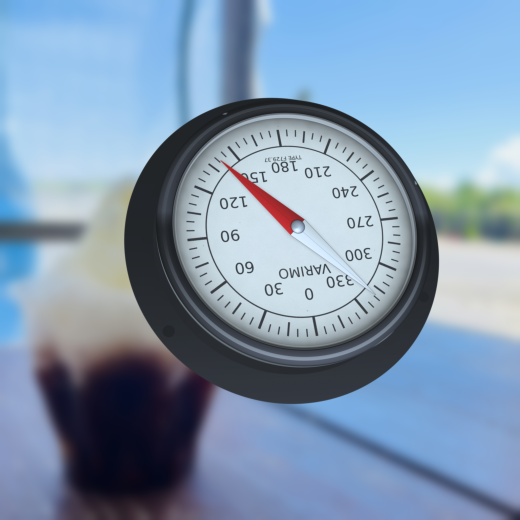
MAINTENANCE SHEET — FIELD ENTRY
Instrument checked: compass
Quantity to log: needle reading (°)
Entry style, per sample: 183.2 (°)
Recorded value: 140 (°)
